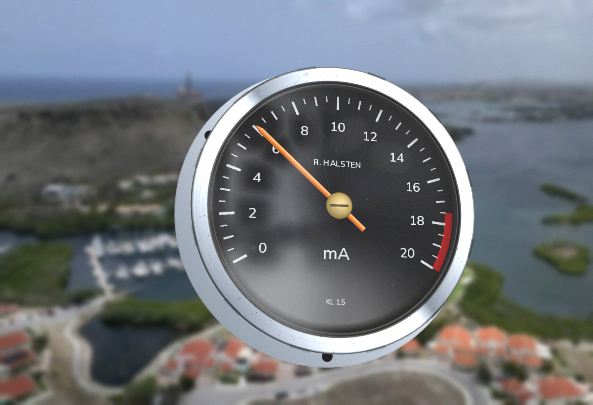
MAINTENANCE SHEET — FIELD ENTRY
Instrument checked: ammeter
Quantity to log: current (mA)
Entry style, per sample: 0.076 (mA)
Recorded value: 6 (mA)
